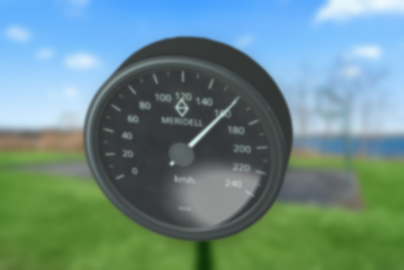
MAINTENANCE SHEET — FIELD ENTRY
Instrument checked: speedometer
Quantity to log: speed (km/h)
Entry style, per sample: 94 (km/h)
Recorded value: 160 (km/h)
